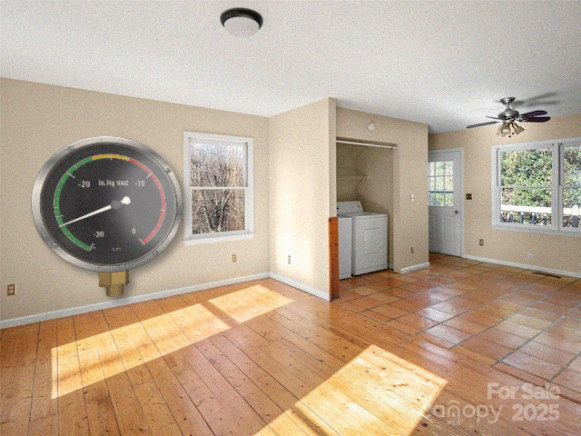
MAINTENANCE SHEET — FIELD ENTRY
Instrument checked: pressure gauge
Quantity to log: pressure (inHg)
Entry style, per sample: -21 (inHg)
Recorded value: -26 (inHg)
